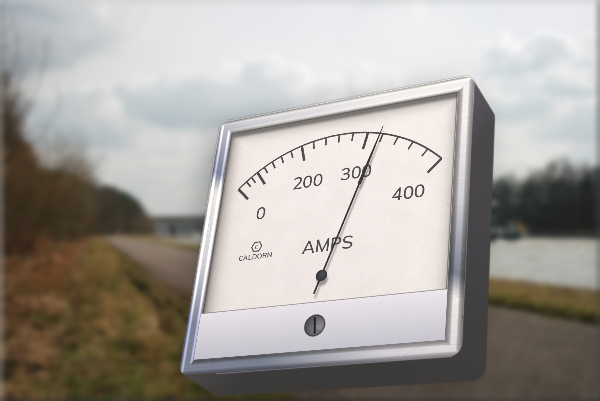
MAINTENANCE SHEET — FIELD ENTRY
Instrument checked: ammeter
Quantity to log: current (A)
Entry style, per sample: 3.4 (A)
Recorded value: 320 (A)
